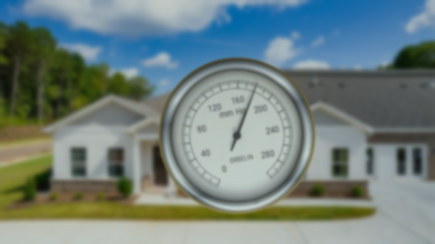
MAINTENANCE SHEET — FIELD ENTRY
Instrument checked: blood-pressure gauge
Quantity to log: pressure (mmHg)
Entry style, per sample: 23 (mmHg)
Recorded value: 180 (mmHg)
